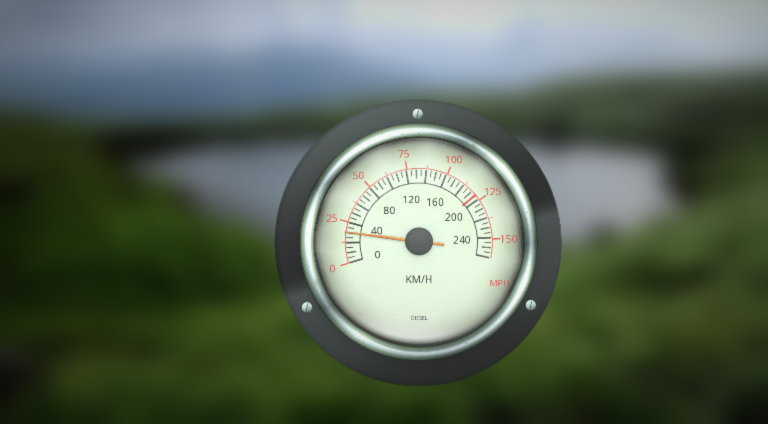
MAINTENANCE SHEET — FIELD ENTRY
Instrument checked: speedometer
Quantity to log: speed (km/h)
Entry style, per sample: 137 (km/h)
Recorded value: 30 (km/h)
